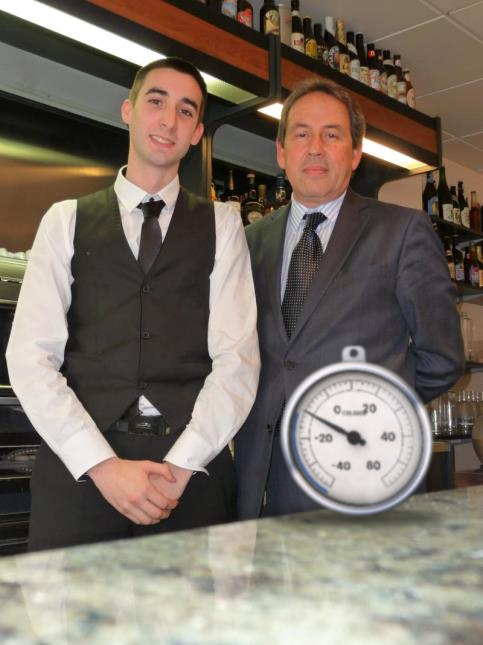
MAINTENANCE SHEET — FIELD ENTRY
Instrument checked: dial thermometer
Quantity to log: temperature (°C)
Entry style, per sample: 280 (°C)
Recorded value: -10 (°C)
